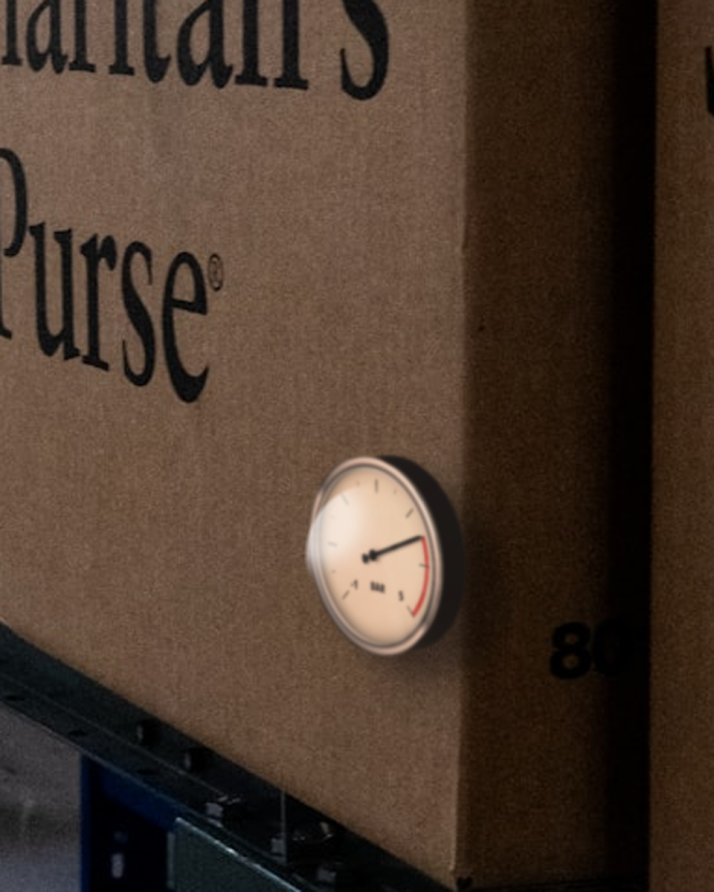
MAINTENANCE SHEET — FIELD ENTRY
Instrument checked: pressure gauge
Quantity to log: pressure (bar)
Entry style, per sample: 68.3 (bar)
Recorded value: 3.5 (bar)
